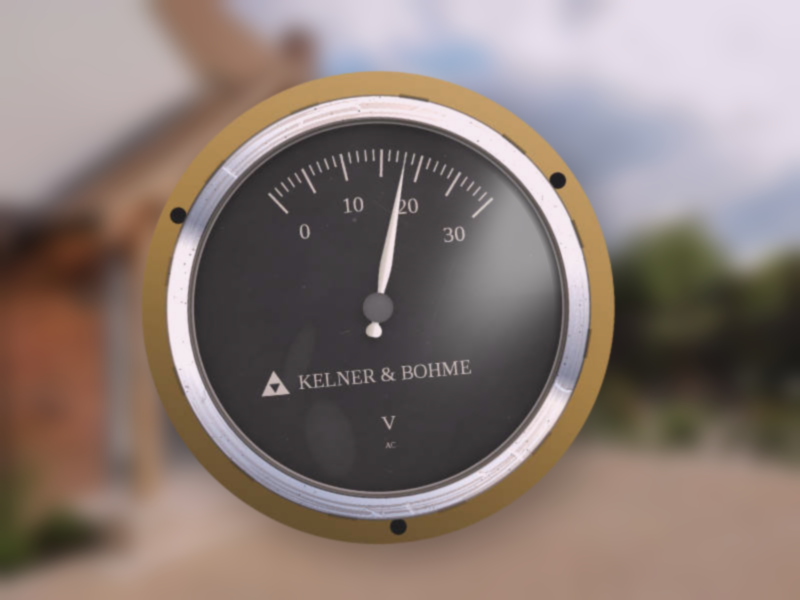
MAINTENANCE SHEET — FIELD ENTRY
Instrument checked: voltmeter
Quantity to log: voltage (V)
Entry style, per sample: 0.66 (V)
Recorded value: 18 (V)
